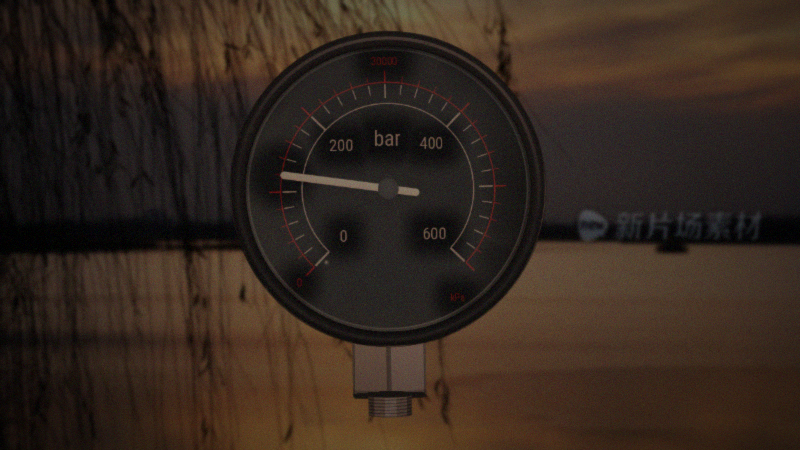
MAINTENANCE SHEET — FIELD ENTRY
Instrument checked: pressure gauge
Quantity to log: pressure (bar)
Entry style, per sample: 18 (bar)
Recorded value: 120 (bar)
